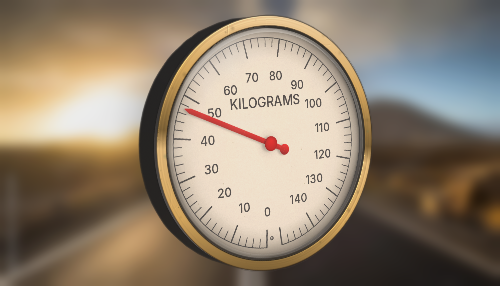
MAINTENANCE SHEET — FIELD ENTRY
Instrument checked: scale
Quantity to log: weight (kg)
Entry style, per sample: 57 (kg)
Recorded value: 47 (kg)
